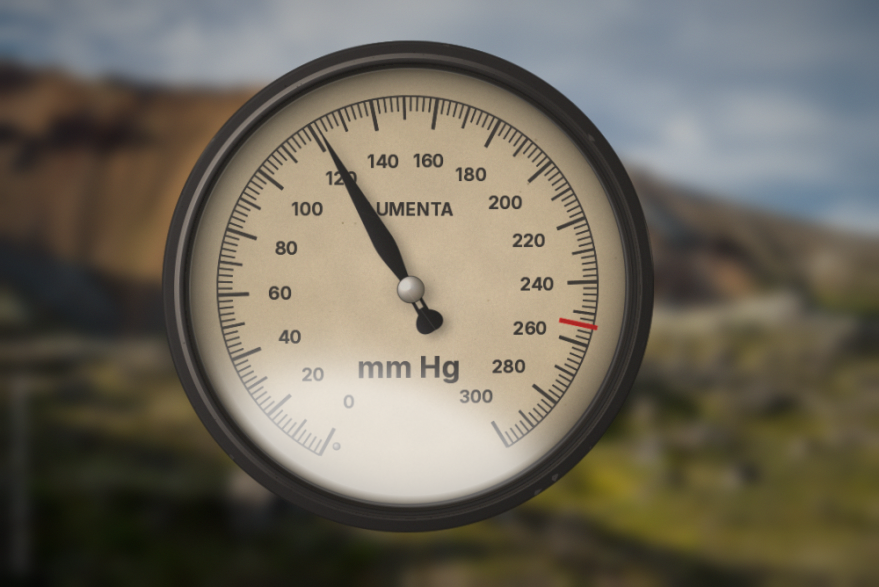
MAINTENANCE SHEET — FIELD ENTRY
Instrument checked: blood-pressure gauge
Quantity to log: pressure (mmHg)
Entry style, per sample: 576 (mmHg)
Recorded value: 122 (mmHg)
